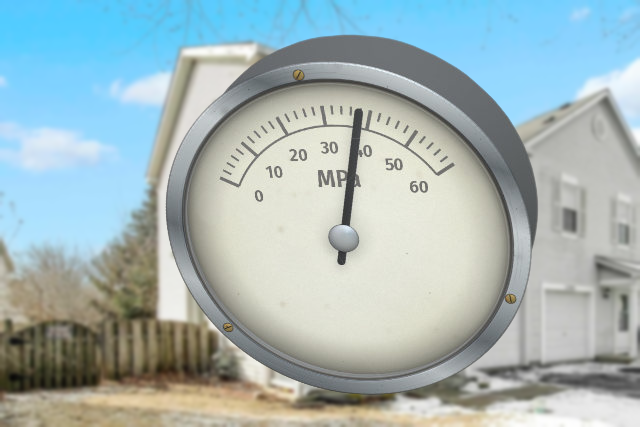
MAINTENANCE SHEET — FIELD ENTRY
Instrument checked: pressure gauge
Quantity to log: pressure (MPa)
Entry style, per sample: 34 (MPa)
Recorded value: 38 (MPa)
